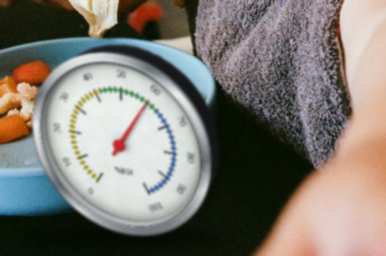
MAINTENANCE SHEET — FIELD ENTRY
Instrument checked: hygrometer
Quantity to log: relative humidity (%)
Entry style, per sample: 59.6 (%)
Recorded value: 60 (%)
